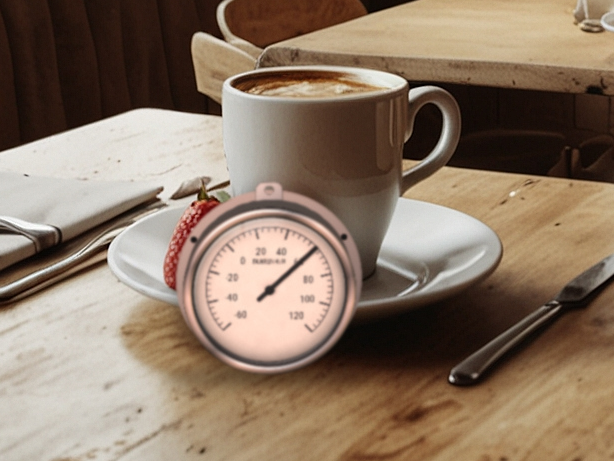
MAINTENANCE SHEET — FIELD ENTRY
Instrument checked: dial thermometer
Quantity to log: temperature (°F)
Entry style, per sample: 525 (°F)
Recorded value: 60 (°F)
